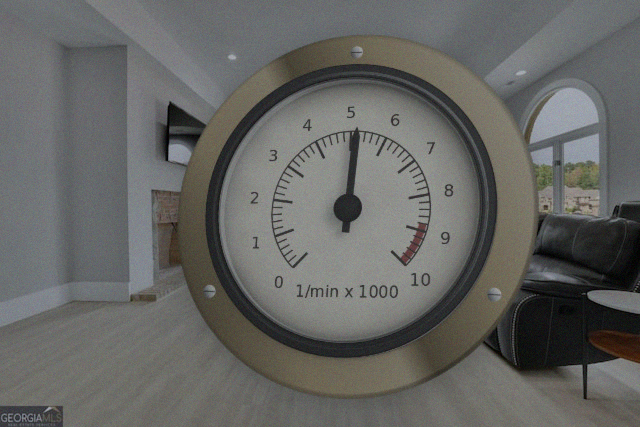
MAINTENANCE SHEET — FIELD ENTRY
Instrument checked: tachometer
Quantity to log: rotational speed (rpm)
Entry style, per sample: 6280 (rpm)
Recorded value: 5200 (rpm)
